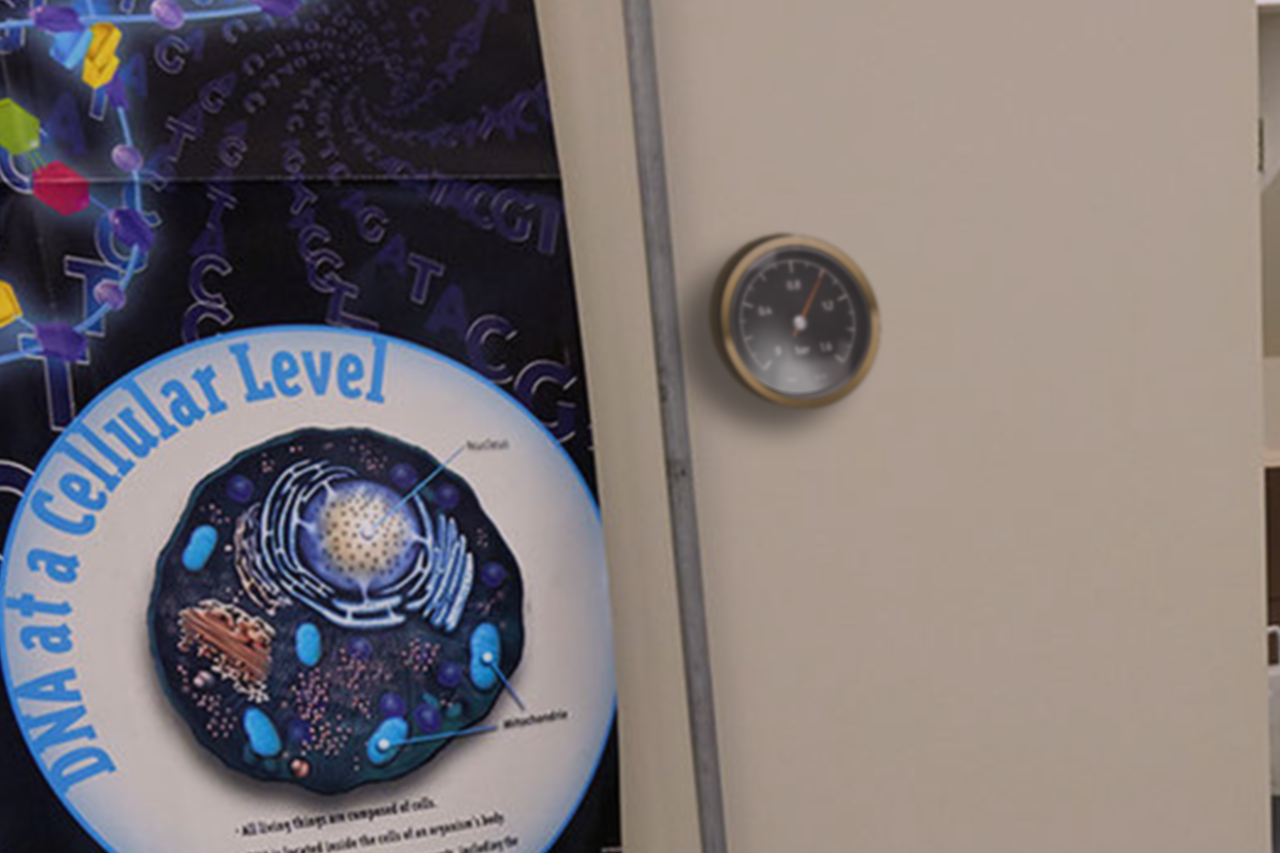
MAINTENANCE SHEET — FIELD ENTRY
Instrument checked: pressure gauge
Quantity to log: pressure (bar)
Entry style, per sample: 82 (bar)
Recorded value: 1 (bar)
